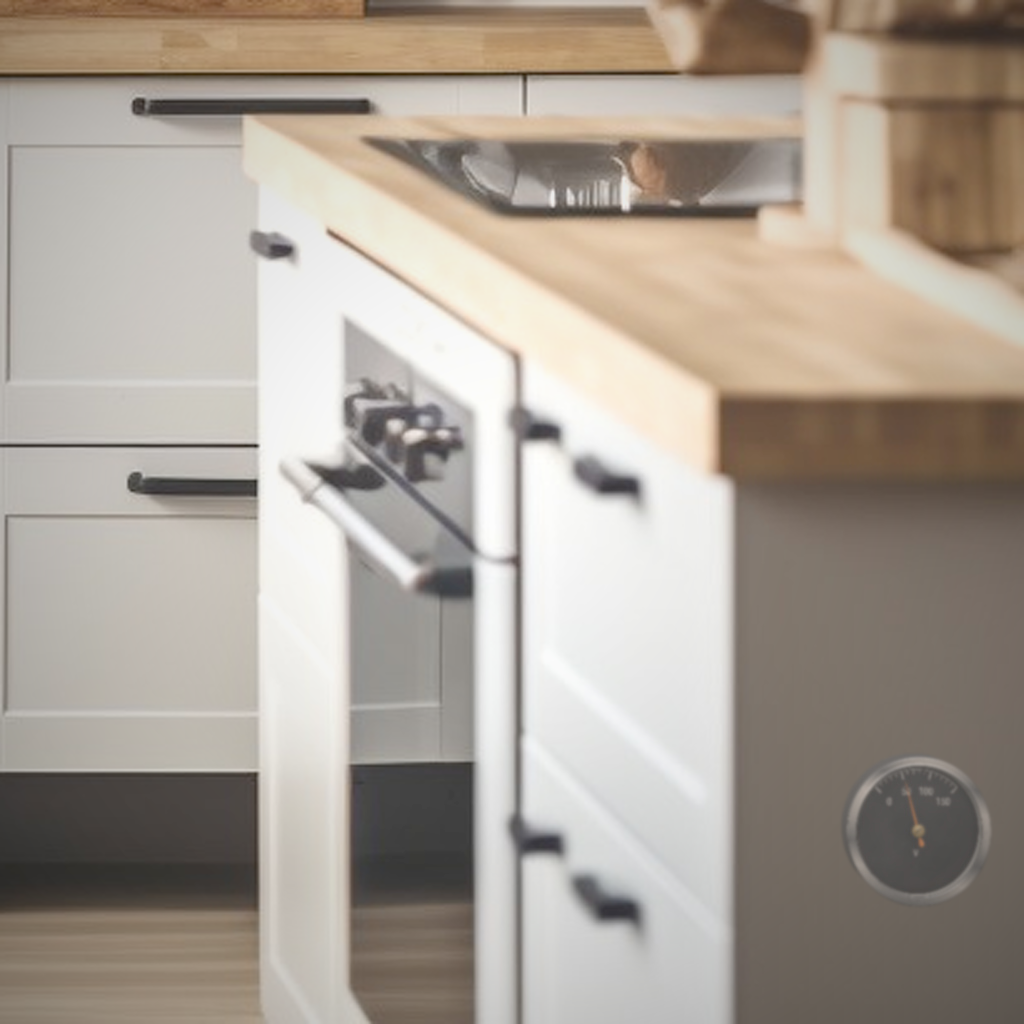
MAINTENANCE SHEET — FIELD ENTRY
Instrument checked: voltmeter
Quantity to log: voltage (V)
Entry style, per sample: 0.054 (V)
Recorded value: 50 (V)
